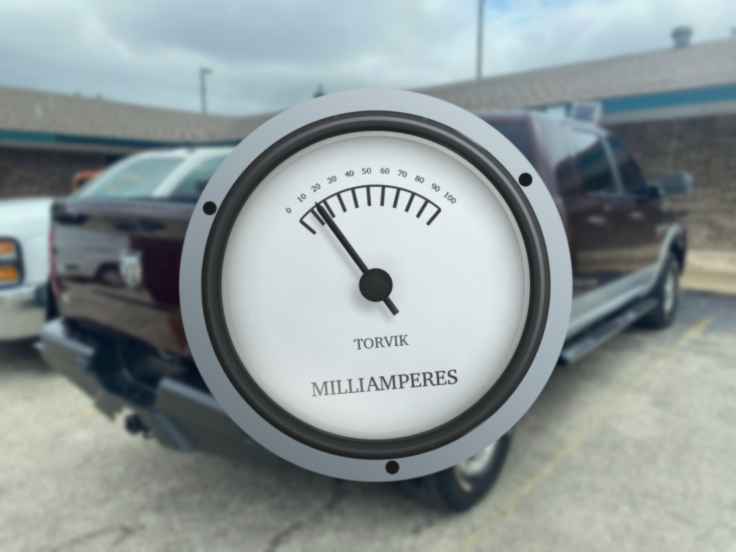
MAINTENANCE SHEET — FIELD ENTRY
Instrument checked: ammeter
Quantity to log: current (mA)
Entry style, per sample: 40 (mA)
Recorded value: 15 (mA)
